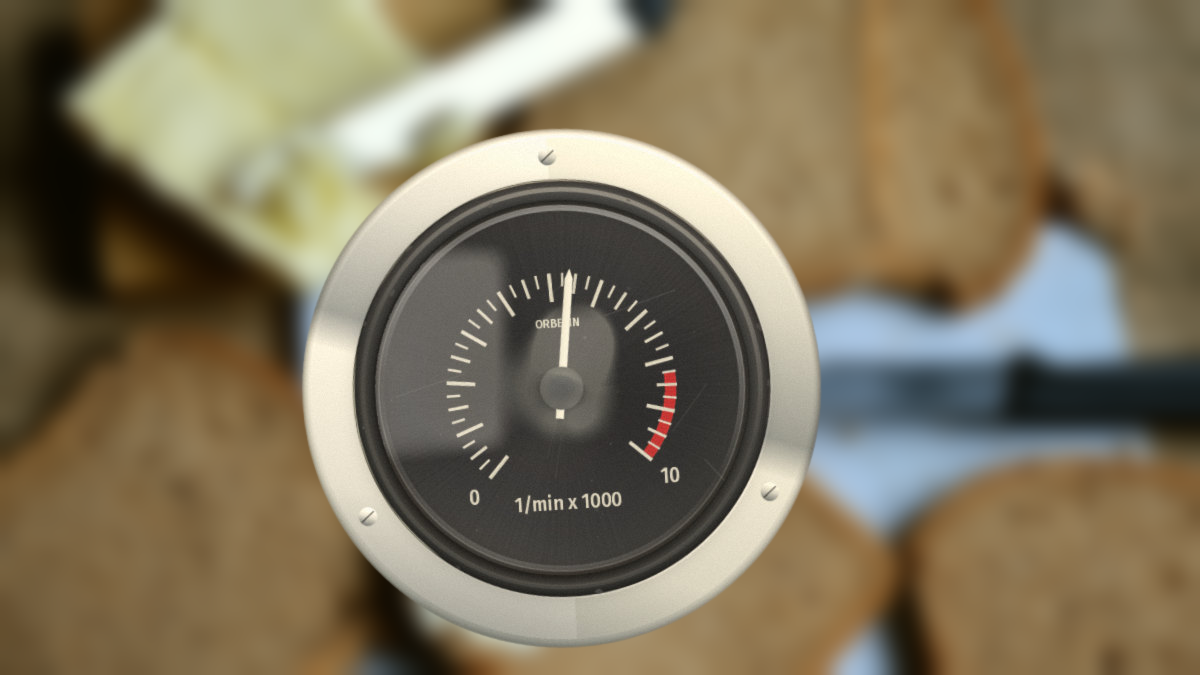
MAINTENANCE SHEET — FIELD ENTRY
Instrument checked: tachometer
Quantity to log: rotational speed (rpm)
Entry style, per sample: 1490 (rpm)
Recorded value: 5375 (rpm)
